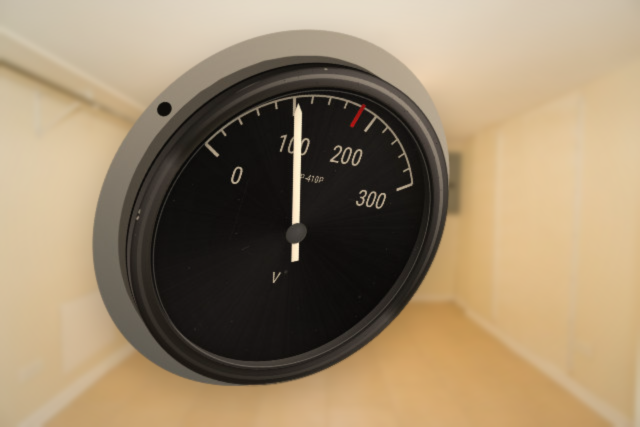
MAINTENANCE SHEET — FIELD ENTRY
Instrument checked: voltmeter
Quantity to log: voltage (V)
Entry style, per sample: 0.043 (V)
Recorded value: 100 (V)
